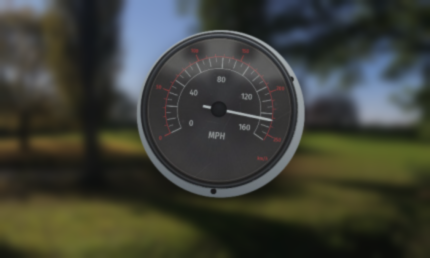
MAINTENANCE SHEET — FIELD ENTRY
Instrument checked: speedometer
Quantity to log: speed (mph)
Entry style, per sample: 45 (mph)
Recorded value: 145 (mph)
